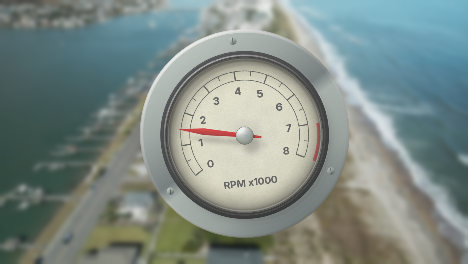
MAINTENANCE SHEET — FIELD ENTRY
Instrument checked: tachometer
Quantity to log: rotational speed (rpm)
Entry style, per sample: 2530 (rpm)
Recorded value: 1500 (rpm)
